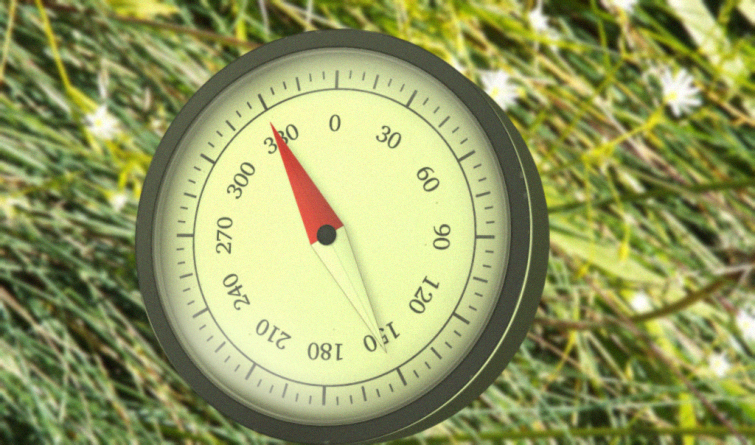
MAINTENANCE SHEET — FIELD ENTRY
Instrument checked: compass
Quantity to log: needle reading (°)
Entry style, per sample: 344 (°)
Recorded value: 330 (°)
